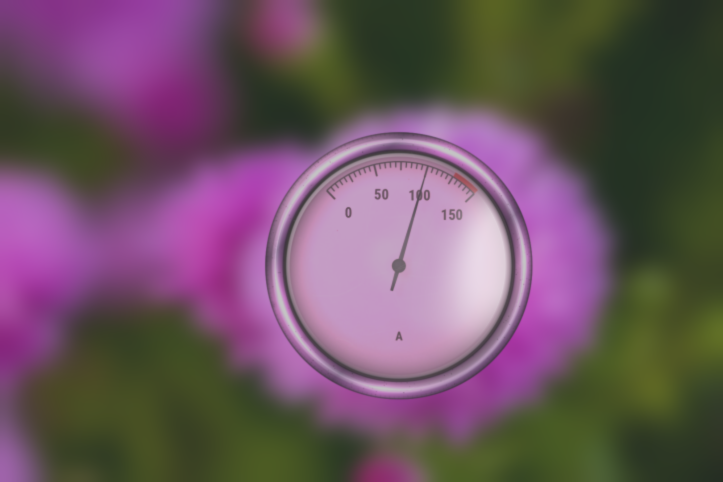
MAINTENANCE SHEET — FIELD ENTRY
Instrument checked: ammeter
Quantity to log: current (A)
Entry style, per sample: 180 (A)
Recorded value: 100 (A)
